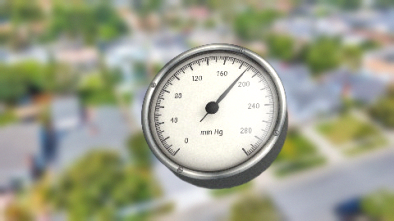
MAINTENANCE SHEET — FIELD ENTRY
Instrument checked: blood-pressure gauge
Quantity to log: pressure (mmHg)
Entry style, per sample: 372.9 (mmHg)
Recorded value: 190 (mmHg)
